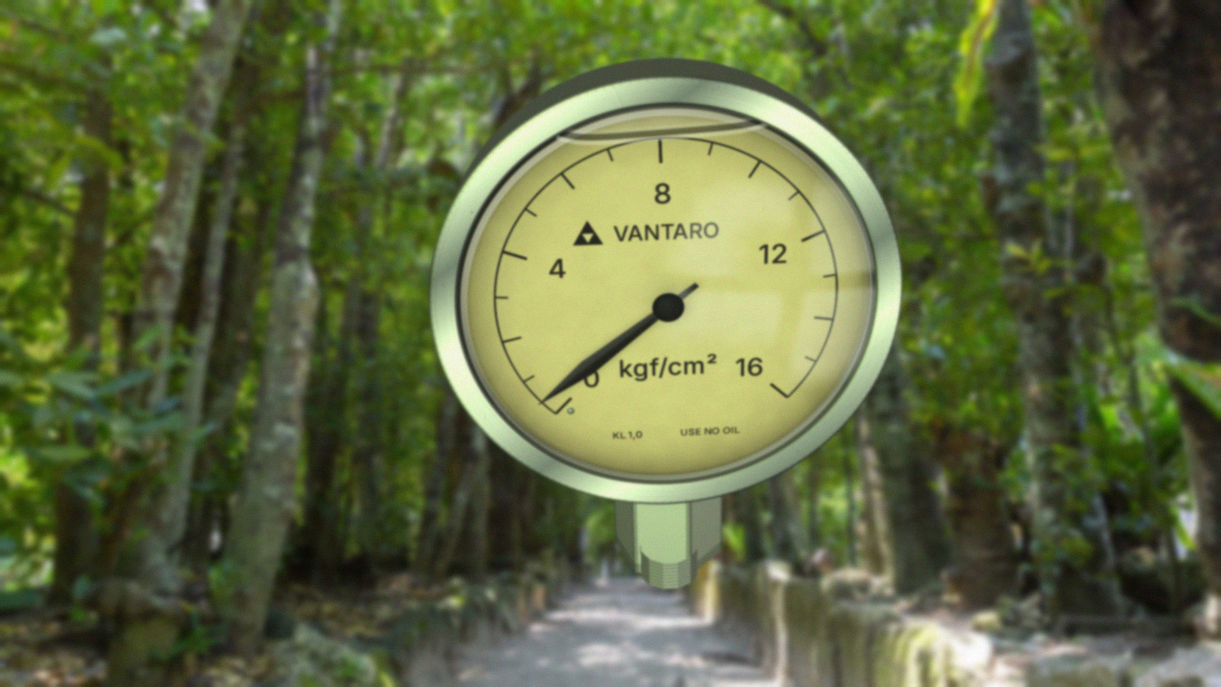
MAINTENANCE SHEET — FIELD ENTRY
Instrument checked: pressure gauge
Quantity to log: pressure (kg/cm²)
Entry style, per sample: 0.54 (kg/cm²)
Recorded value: 0.5 (kg/cm²)
